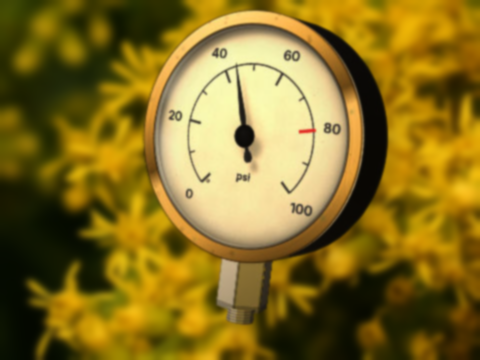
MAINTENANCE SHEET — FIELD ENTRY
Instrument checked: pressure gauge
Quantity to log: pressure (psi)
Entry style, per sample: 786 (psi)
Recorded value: 45 (psi)
